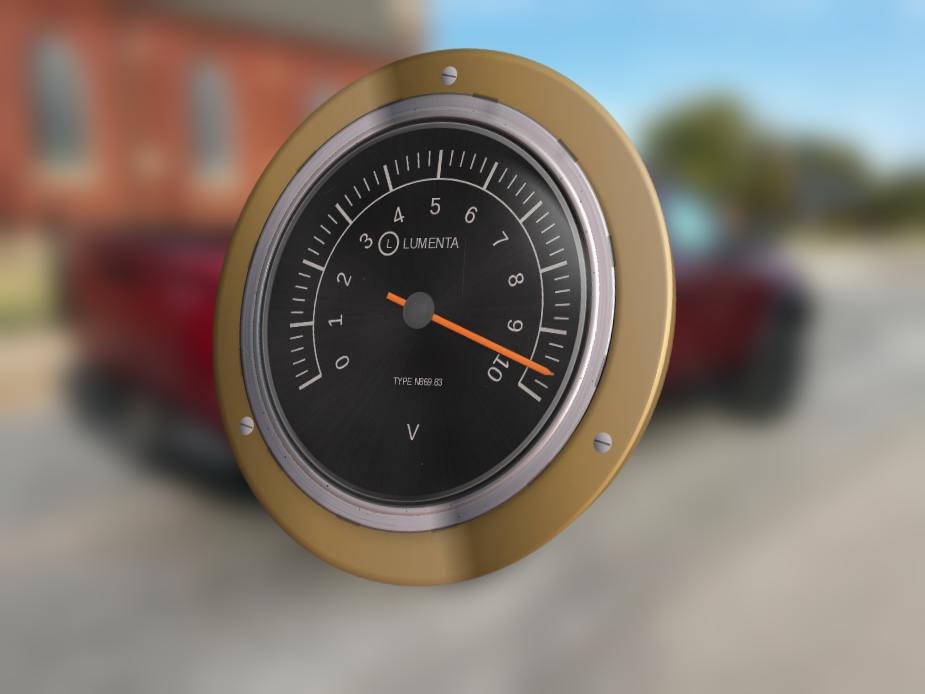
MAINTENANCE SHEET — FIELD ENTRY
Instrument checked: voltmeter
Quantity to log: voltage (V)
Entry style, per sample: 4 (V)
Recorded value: 9.6 (V)
